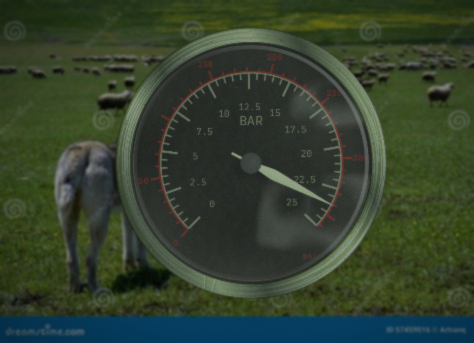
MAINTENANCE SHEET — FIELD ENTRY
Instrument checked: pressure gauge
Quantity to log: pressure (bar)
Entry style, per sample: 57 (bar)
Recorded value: 23.5 (bar)
